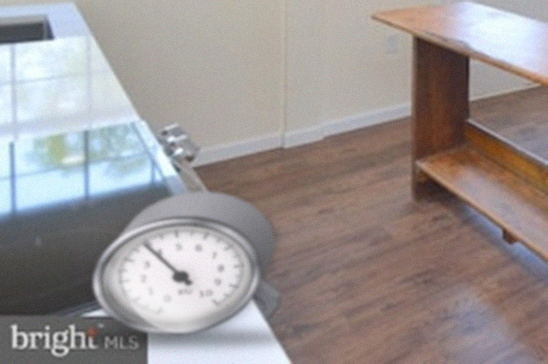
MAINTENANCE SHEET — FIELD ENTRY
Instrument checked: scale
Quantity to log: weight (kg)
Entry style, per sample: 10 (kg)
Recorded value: 4 (kg)
